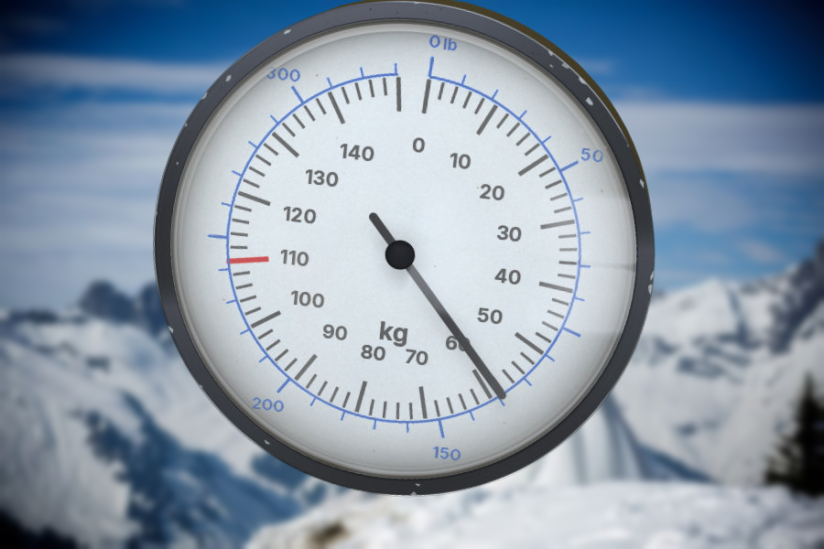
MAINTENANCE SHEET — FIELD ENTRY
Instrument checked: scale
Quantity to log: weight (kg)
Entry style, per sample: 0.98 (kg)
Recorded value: 58 (kg)
